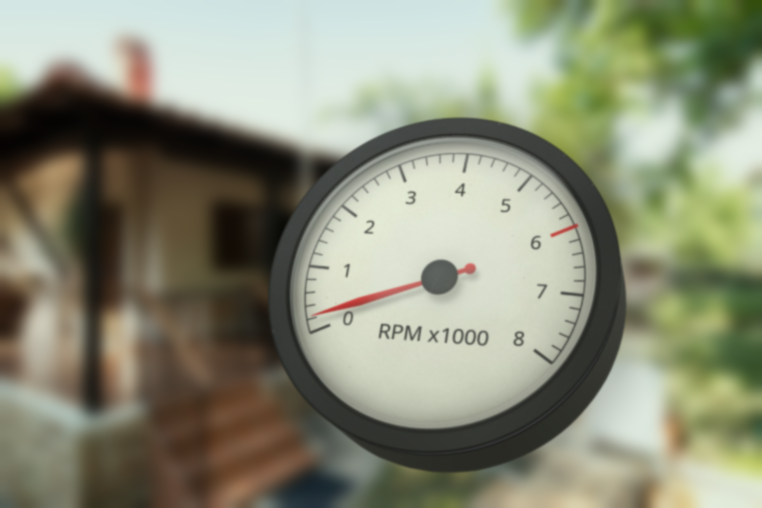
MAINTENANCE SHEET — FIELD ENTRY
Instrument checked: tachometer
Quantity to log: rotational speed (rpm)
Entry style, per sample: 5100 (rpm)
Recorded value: 200 (rpm)
